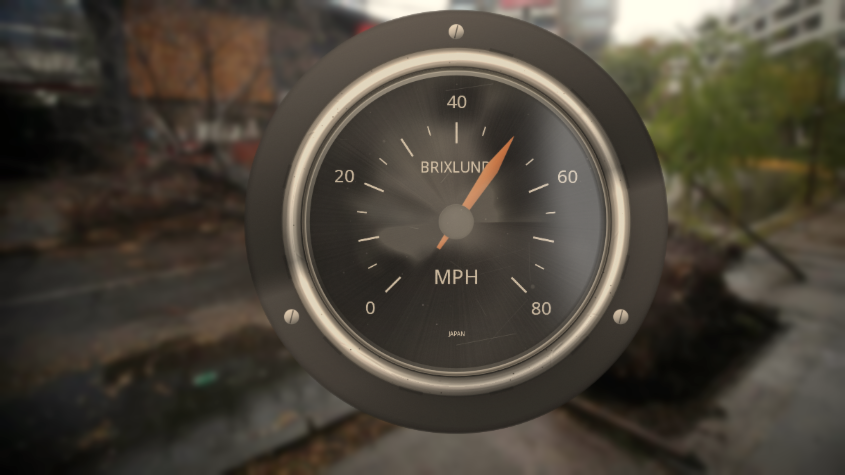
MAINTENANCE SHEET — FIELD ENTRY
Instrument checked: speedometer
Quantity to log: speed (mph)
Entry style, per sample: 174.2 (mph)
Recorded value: 50 (mph)
